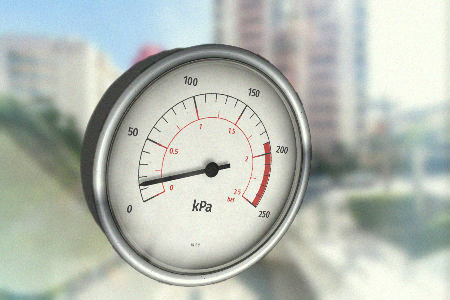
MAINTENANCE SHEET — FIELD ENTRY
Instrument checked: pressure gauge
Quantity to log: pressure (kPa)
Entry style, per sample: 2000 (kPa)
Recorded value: 15 (kPa)
